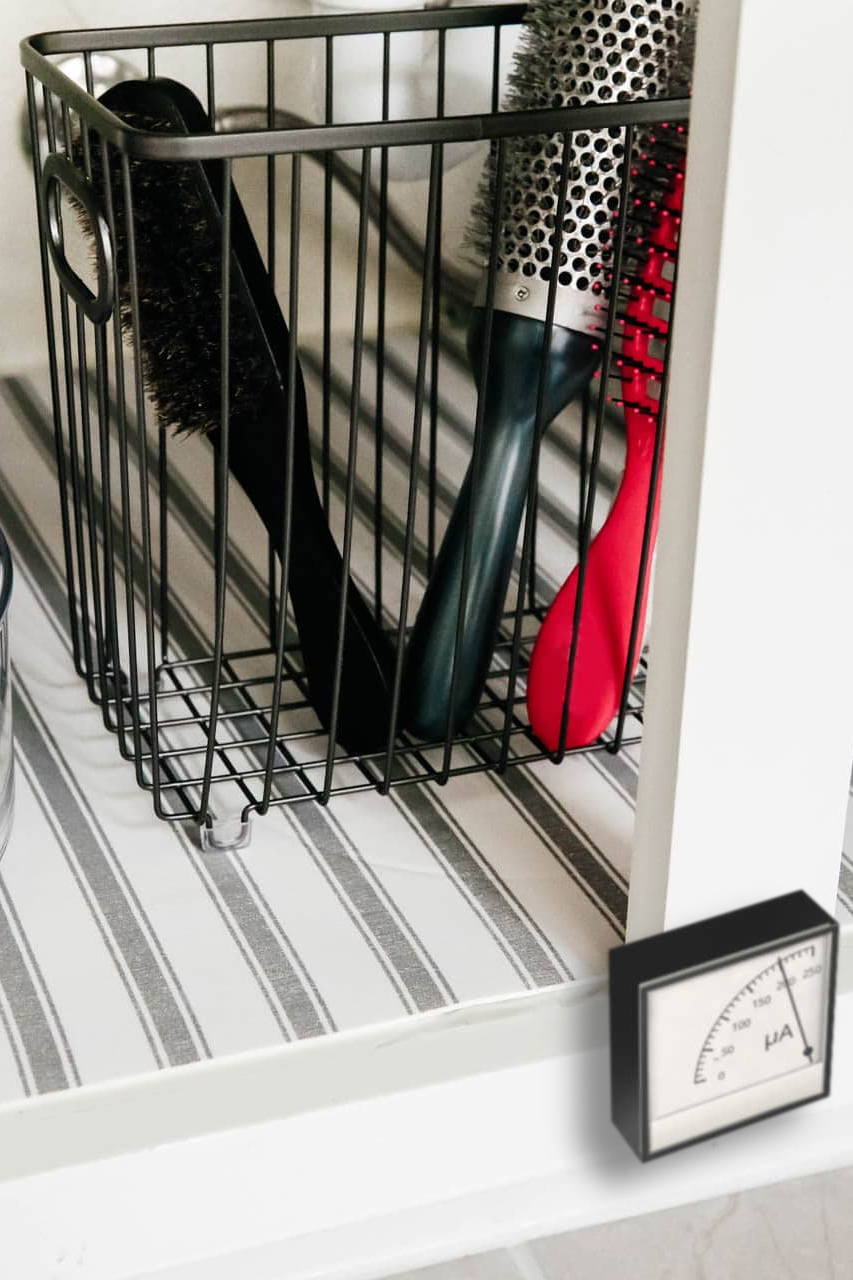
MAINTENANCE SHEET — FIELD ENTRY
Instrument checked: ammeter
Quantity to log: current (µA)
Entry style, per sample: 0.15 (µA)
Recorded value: 200 (µA)
